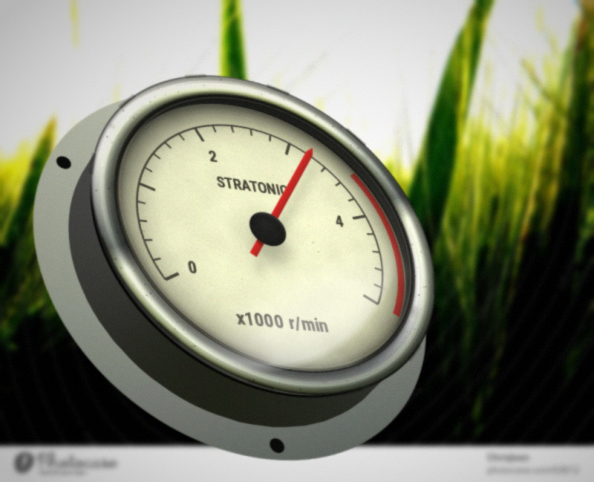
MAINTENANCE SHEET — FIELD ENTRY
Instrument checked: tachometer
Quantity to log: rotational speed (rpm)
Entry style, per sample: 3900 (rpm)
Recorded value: 3200 (rpm)
